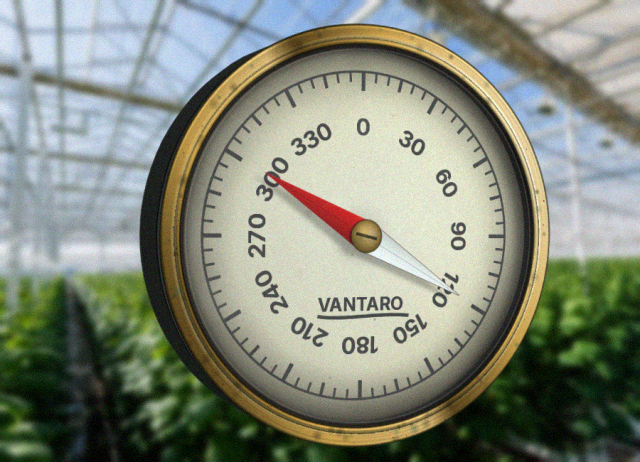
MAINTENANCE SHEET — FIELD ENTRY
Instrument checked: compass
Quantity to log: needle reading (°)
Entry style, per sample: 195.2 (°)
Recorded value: 300 (°)
